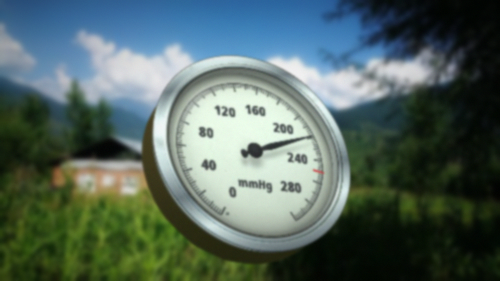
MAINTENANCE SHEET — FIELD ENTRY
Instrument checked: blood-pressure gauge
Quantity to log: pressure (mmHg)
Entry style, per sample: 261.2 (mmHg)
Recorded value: 220 (mmHg)
